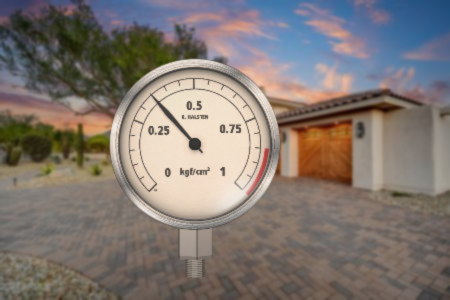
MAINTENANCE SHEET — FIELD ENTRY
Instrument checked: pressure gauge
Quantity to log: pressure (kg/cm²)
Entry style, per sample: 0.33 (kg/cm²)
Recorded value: 0.35 (kg/cm²)
